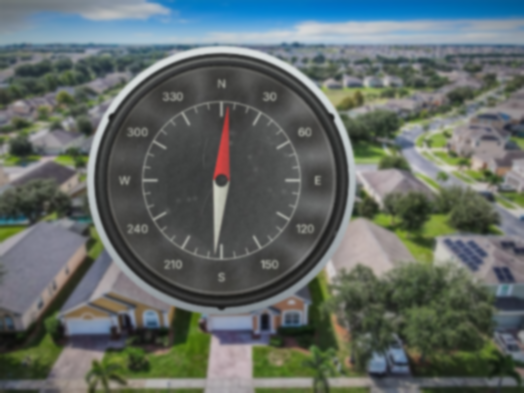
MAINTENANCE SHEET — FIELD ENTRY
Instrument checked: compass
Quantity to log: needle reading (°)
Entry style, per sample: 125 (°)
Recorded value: 5 (°)
